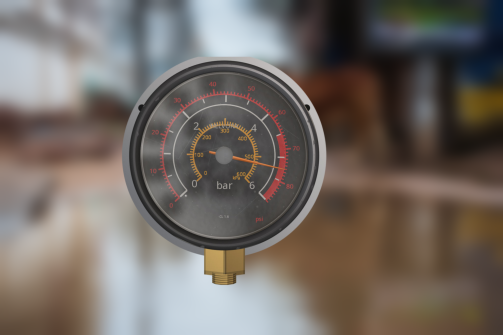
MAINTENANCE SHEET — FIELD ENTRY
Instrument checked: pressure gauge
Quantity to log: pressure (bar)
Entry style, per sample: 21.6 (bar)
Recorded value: 5.25 (bar)
